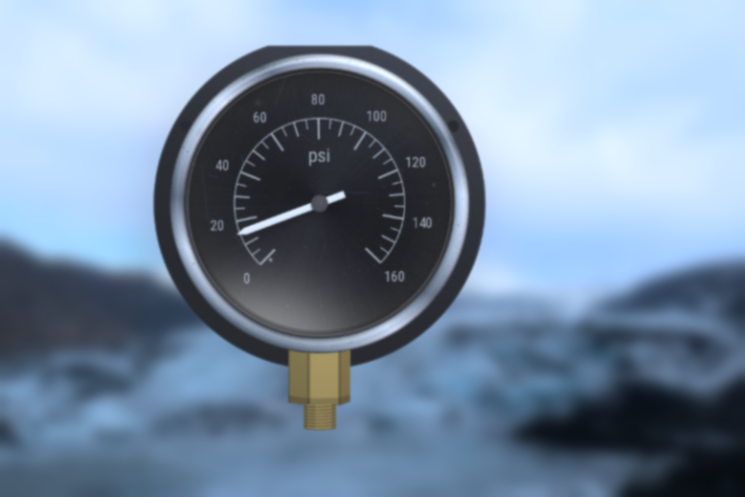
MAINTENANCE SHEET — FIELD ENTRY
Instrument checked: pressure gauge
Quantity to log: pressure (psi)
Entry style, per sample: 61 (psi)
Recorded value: 15 (psi)
